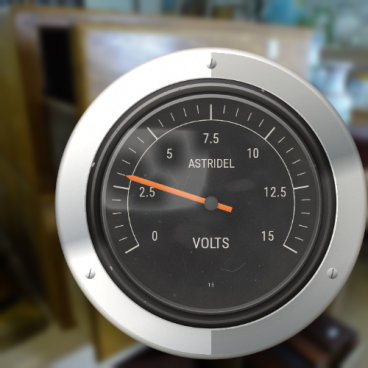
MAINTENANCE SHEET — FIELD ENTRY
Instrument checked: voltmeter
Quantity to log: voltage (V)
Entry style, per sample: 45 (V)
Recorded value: 3 (V)
